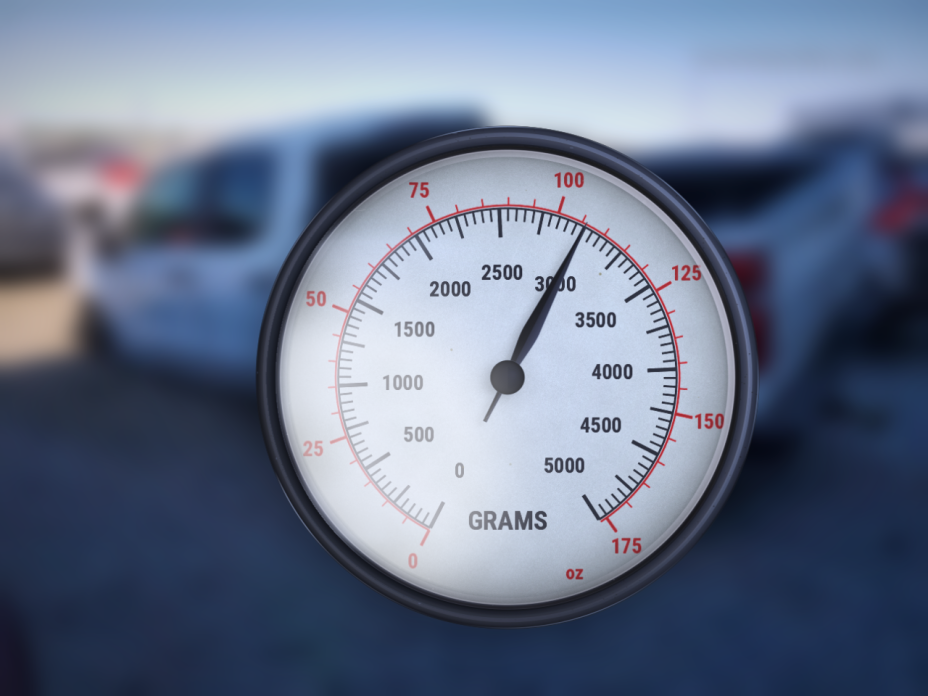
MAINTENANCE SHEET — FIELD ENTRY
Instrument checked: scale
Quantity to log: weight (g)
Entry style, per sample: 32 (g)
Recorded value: 3000 (g)
